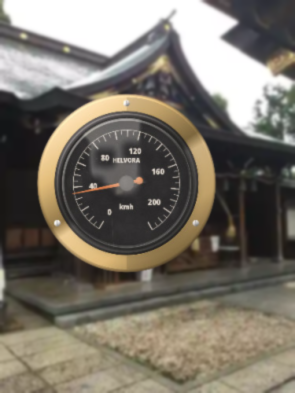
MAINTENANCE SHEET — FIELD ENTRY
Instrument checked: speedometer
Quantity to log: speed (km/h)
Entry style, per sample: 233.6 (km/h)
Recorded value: 35 (km/h)
